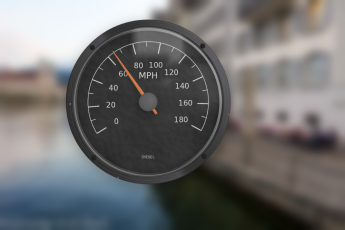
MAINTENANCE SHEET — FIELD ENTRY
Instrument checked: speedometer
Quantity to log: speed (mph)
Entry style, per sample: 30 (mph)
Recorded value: 65 (mph)
